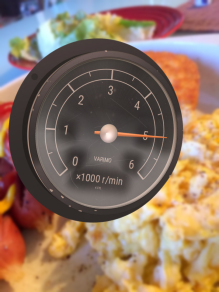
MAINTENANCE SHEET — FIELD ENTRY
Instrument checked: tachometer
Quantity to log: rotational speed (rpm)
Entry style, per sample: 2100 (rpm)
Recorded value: 5000 (rpm)
